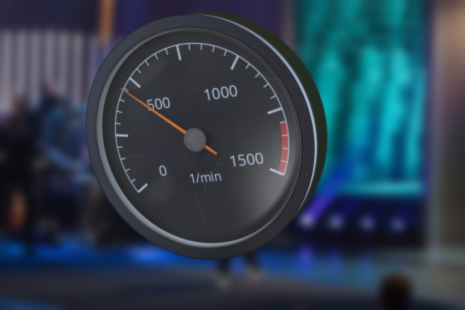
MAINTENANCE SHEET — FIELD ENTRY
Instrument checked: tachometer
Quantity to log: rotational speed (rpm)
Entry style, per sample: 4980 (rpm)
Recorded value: 450 (rpm)
